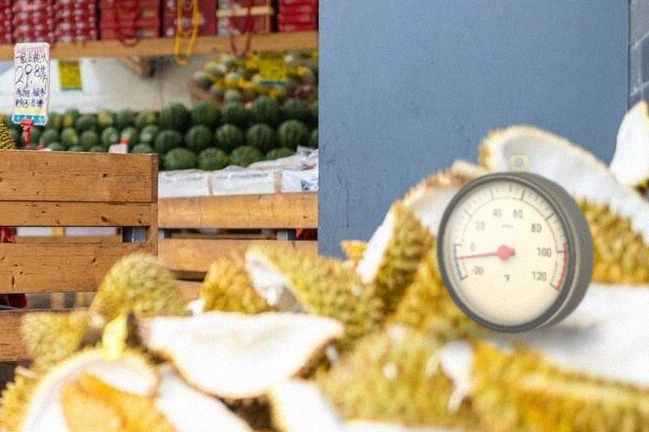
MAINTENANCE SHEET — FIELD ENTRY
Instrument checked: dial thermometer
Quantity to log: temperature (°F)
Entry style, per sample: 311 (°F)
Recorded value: -8 (°F)
